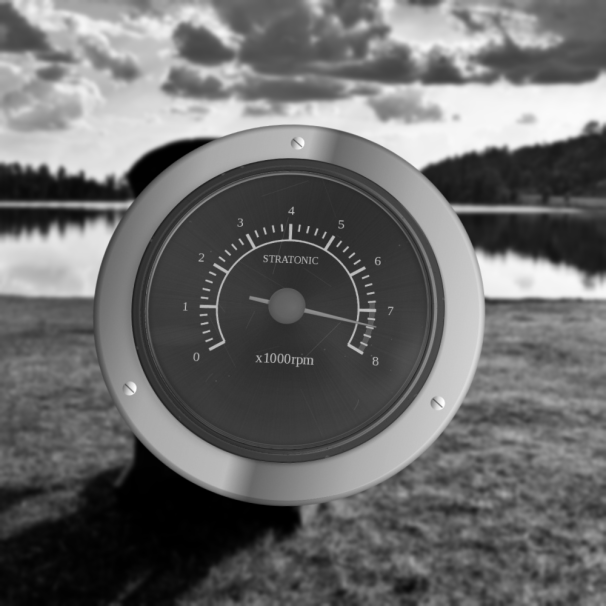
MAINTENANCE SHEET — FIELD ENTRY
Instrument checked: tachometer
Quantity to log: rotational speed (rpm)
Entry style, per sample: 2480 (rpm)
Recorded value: 7400 (rpm)
